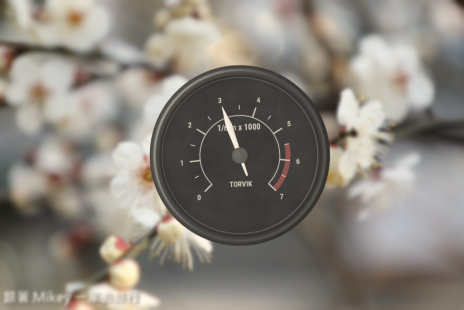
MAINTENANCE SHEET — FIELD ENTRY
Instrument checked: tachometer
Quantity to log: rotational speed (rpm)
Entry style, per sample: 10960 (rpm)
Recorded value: 3000 (rpm)
